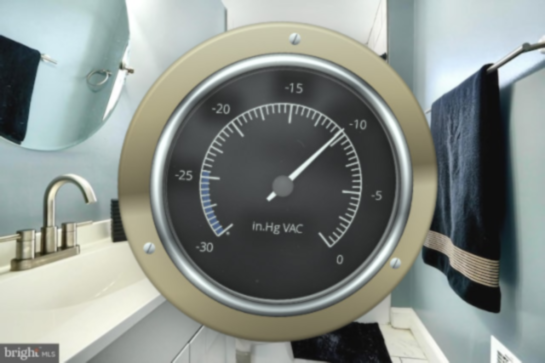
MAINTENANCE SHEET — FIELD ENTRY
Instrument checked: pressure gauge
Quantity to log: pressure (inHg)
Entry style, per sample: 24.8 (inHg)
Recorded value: -10.5 (inHg)
